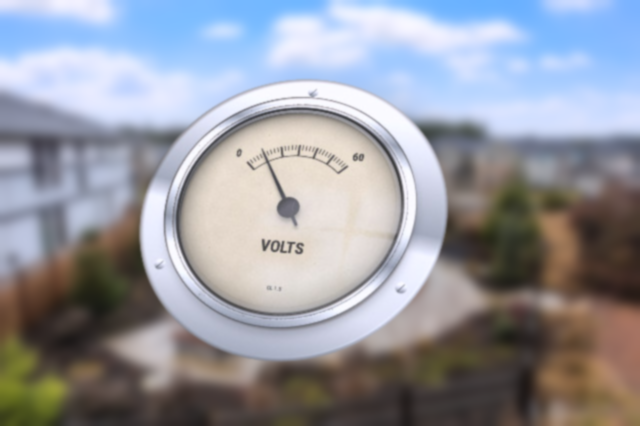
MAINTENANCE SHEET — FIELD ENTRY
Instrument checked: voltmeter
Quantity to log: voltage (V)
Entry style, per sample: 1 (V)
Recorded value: 10 (V)
